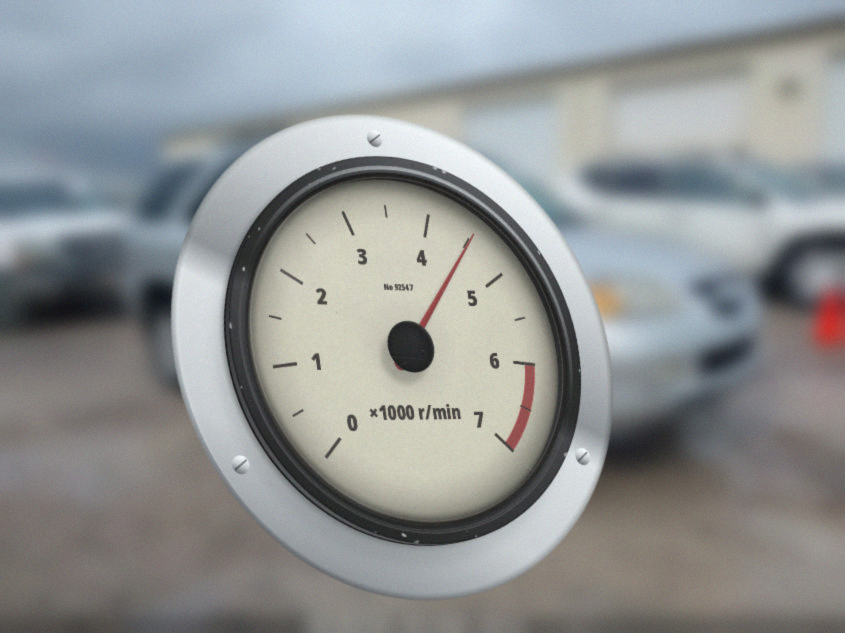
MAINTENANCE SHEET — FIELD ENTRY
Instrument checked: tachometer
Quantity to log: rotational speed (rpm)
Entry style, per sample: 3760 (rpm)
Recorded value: 4500 (rpm)
